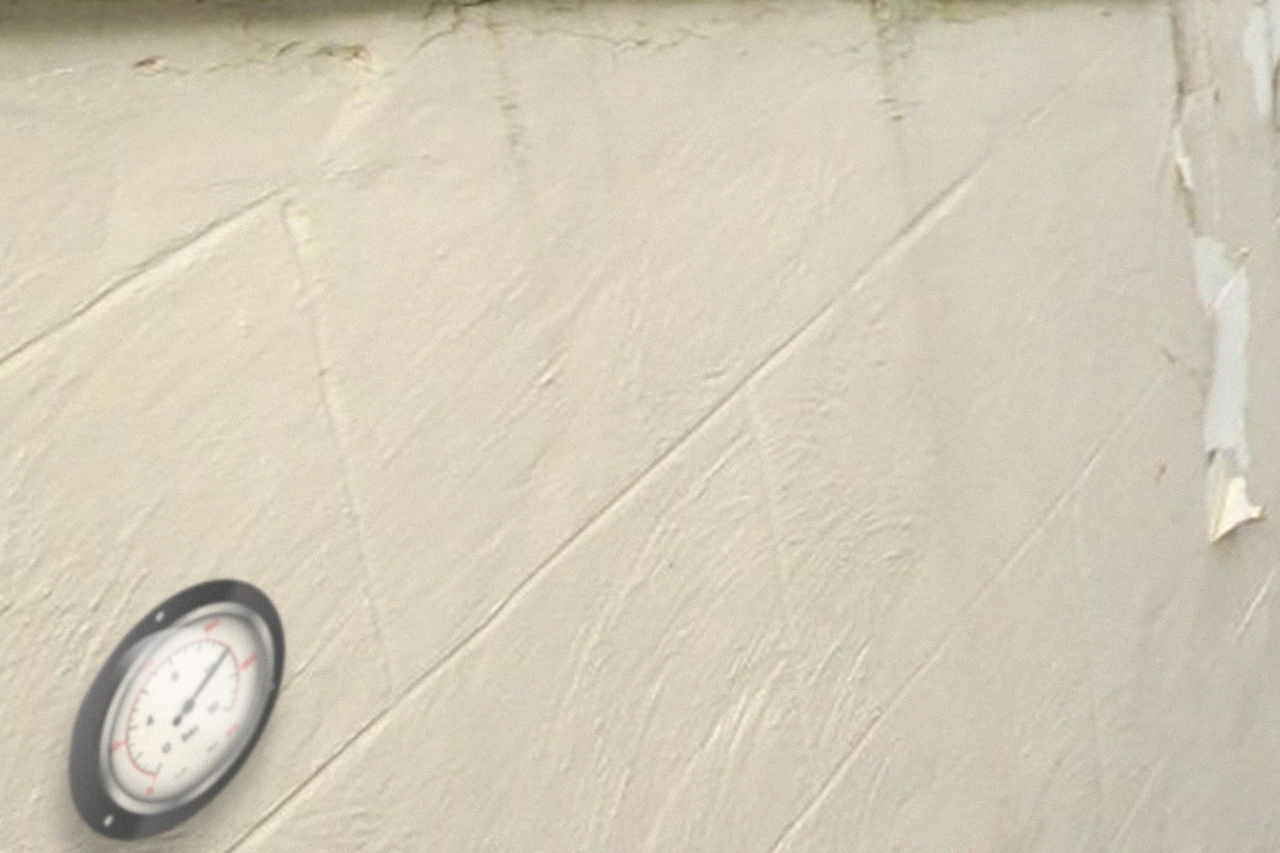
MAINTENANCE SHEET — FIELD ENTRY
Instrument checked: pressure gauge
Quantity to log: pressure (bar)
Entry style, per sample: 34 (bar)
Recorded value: 12 (bar)
